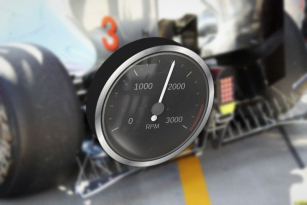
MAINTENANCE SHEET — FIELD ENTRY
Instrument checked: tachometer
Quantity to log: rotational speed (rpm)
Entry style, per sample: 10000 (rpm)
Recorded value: 1600 (rpm)
